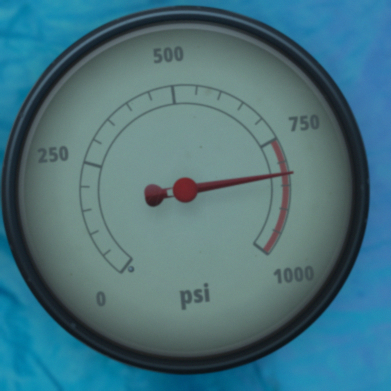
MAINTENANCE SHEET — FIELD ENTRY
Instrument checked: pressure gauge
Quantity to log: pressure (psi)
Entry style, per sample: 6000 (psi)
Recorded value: 825 (psi)
